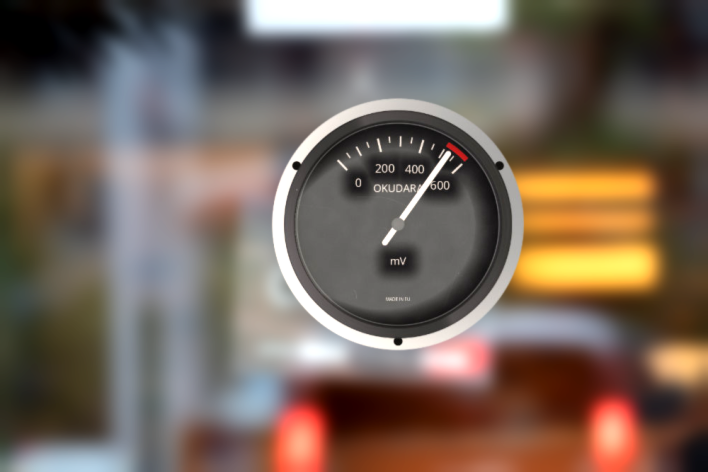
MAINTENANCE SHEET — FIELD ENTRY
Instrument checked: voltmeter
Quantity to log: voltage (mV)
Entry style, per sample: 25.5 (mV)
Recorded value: 525 (mV)
